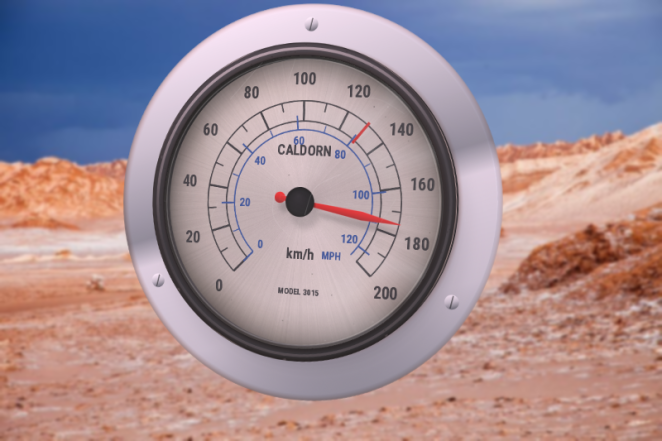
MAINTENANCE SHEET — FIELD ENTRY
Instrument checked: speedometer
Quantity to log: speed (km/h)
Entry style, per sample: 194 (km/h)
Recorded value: 175 (km/h)
